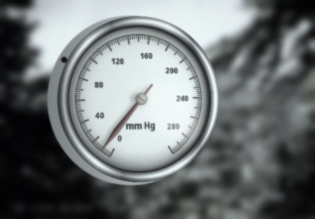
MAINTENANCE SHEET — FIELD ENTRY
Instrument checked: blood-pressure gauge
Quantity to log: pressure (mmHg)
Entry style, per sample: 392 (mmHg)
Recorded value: 10 (mmHg)
